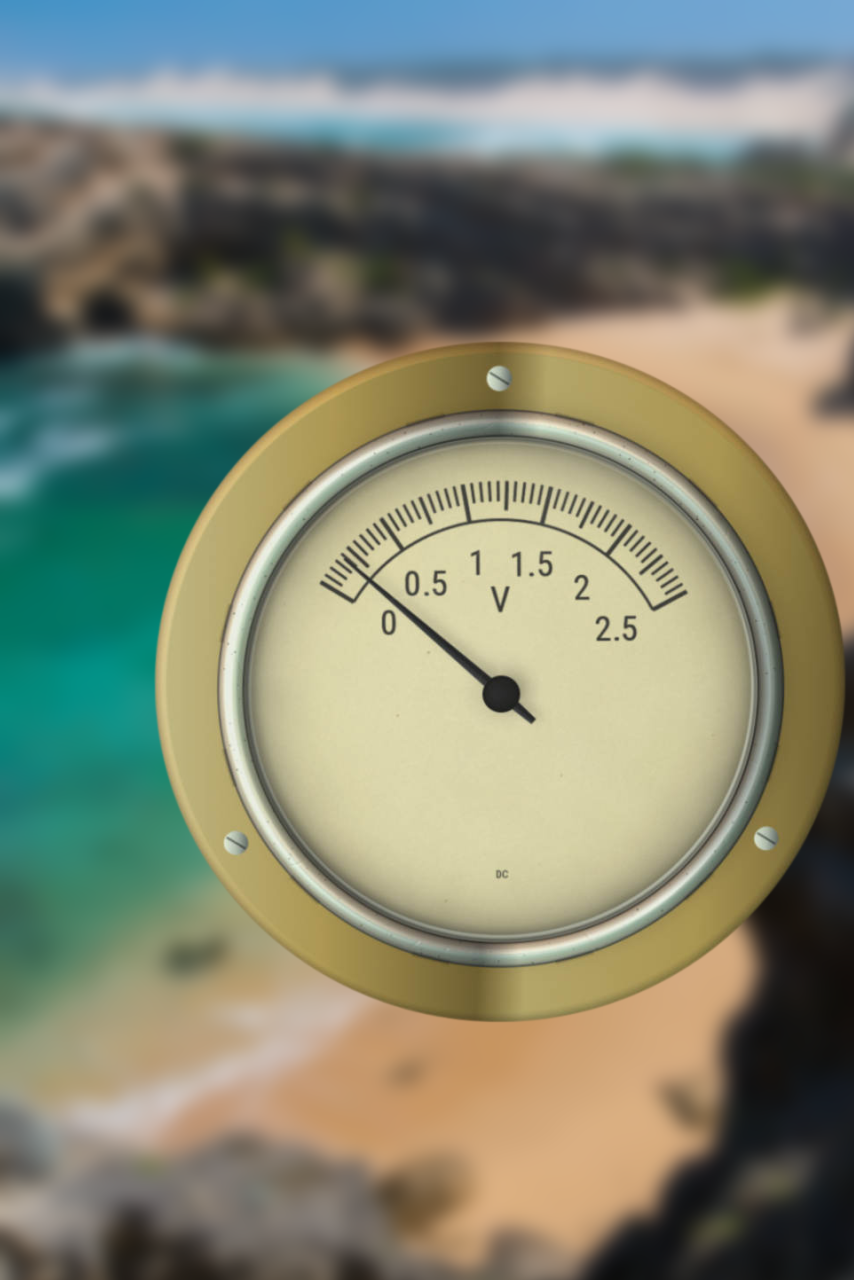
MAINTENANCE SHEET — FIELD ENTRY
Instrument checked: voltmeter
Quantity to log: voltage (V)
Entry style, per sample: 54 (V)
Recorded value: 0.2 (V)
